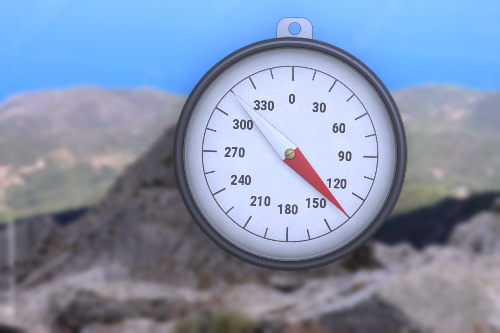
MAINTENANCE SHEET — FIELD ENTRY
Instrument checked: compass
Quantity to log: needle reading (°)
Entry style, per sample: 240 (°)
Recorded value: 135 (°)
